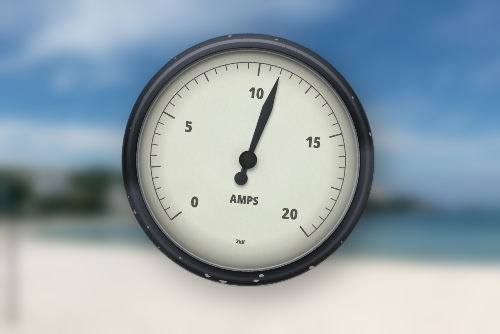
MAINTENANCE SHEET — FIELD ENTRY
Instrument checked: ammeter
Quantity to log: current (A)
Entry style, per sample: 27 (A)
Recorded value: 11 (A)
